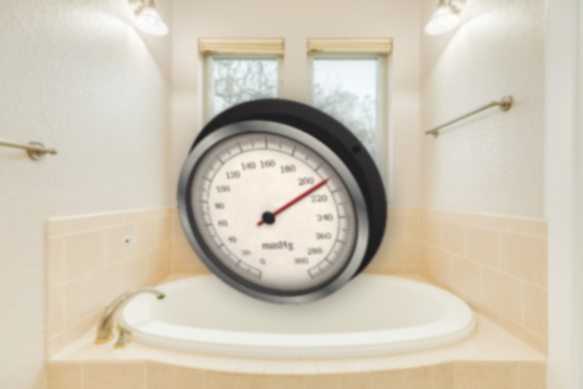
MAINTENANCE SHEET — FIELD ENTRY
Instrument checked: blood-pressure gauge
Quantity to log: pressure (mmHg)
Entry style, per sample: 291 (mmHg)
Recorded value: 210 (mmHg)
